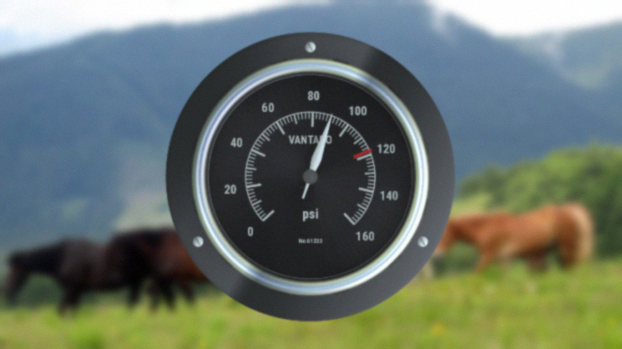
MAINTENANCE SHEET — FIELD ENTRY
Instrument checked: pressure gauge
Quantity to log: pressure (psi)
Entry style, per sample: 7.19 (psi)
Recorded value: 90 (psi)
